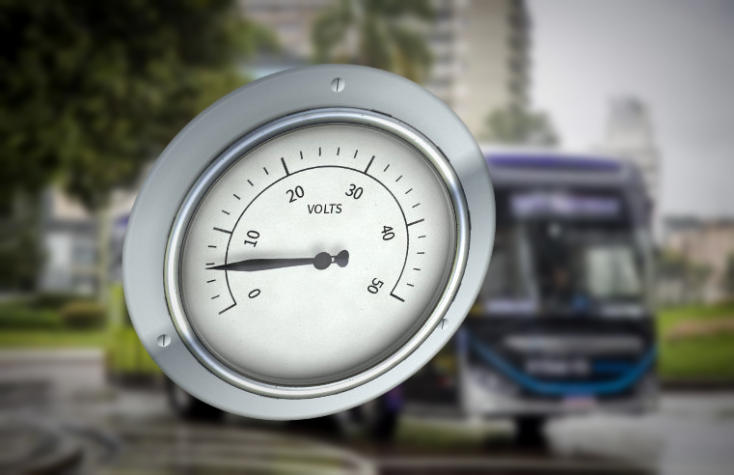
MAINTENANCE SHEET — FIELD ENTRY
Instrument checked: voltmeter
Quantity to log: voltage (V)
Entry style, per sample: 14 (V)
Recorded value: 6 (V)
